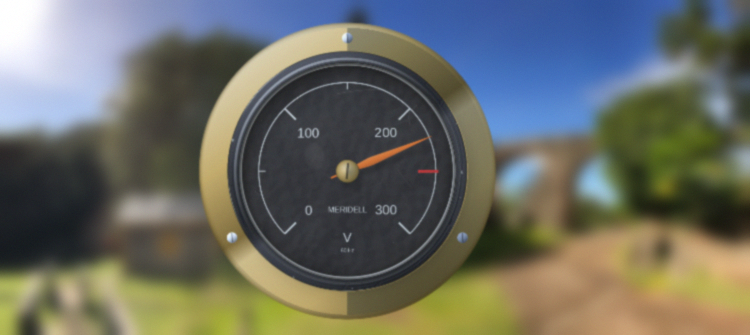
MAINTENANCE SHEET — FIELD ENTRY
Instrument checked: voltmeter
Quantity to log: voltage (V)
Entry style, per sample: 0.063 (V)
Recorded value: 225 (V)
